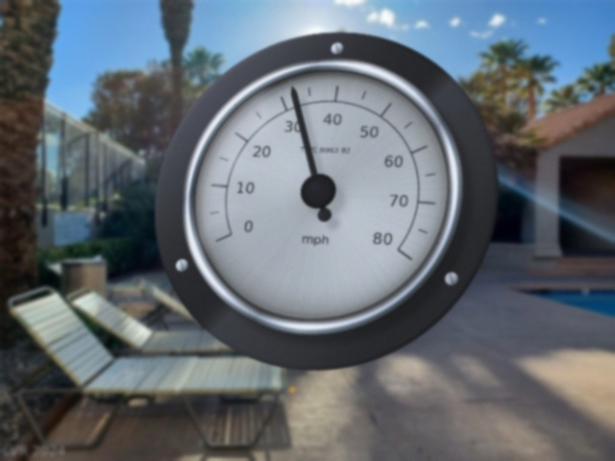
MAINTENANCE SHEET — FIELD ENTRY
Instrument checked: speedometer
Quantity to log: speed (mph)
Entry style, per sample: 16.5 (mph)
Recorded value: 32.5 (mph)
